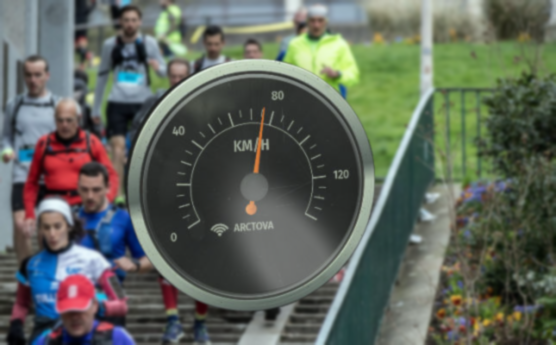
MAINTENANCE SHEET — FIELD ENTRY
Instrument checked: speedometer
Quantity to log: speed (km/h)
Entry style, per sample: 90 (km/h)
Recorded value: 75 (km/h)
